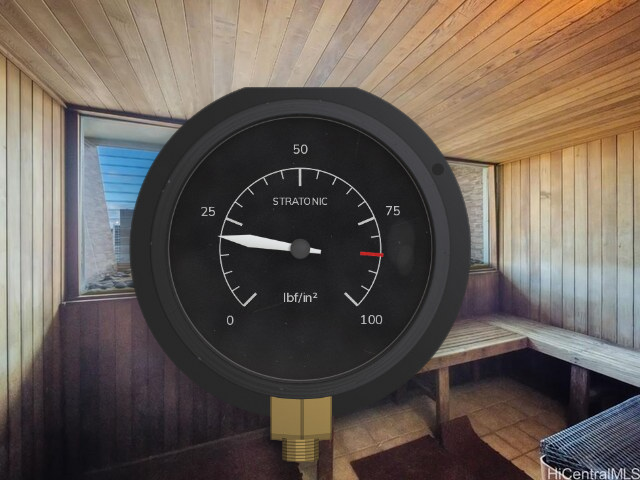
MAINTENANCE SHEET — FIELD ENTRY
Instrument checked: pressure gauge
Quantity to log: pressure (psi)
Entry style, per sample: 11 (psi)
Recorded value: 20 (psi)
